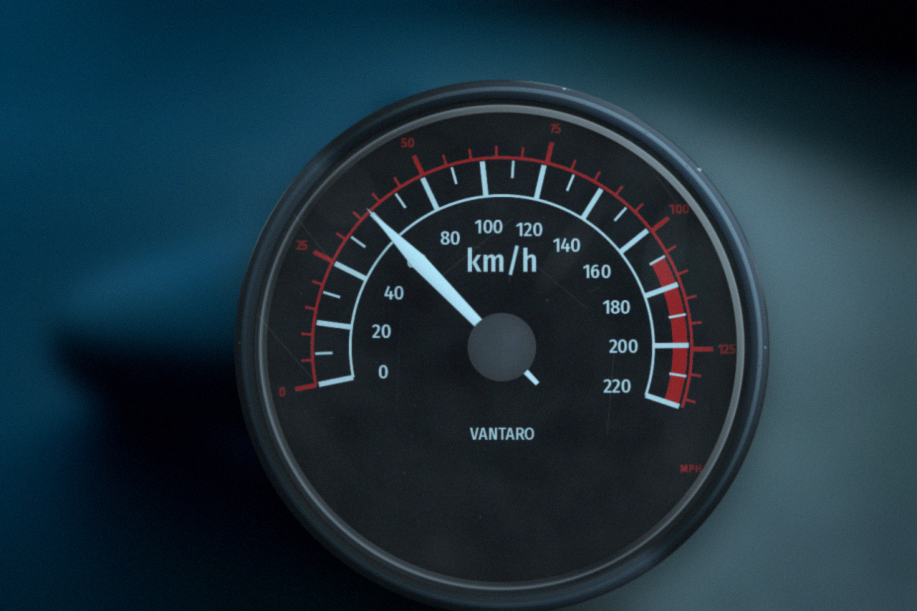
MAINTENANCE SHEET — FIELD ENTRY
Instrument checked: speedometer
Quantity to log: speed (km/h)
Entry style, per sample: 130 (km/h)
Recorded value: 60 (km/h)
